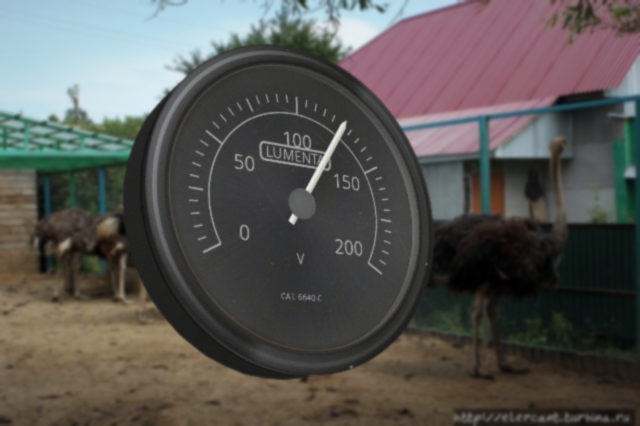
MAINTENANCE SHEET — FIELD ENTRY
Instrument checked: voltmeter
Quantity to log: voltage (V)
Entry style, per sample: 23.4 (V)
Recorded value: 125 (V)
